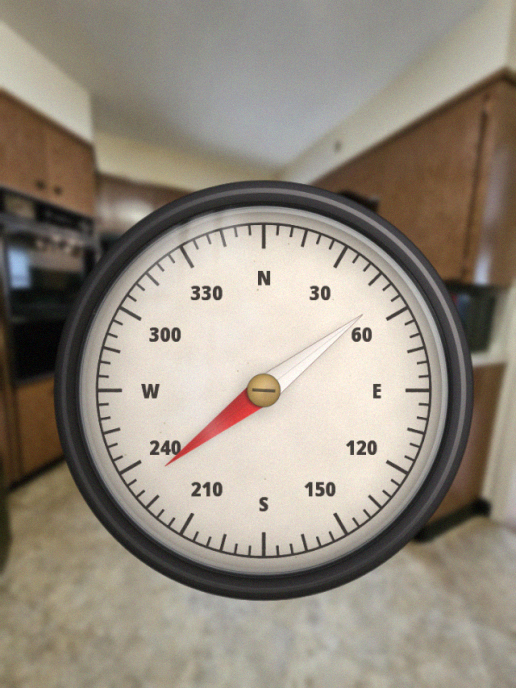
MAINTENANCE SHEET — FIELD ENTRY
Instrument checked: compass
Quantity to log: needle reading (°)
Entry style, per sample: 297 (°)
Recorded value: 232.5 (°)
